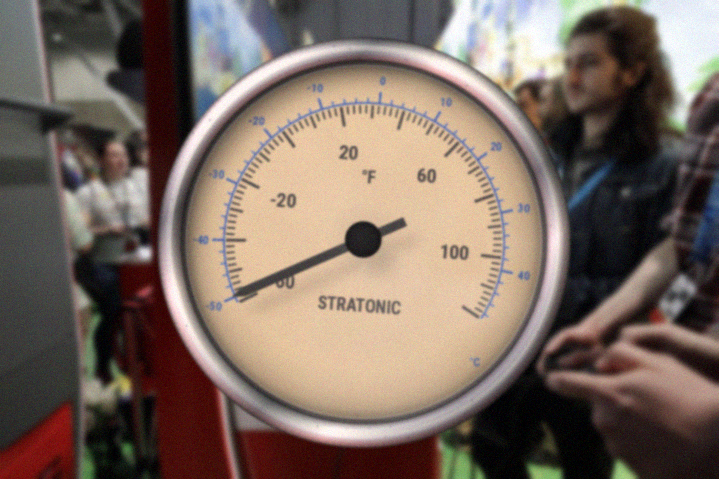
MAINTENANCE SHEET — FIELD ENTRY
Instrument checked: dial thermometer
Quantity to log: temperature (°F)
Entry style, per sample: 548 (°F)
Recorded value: -58 (°F)
